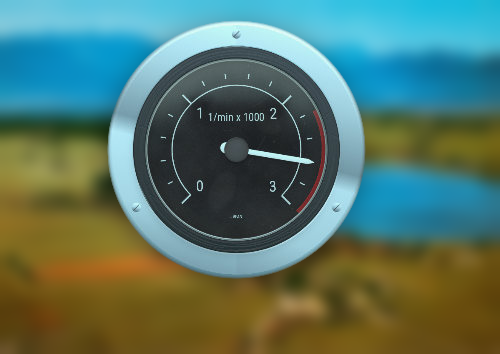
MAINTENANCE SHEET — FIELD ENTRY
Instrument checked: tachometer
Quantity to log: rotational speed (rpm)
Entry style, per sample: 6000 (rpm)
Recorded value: 2600 (rpm)
